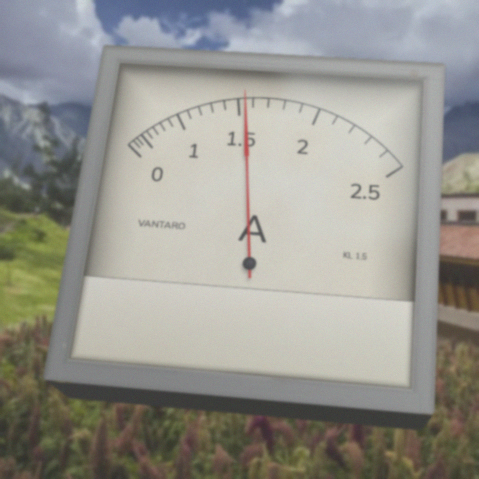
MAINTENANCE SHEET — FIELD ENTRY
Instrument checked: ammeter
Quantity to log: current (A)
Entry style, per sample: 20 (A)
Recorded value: 1.55 (A)
